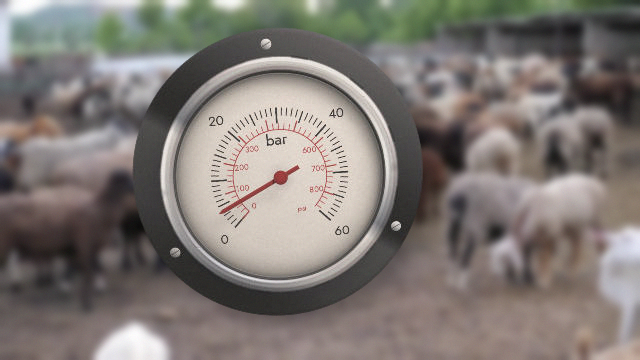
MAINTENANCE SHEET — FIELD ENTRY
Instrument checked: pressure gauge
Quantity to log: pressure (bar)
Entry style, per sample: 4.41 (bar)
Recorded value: 4 (bar)
